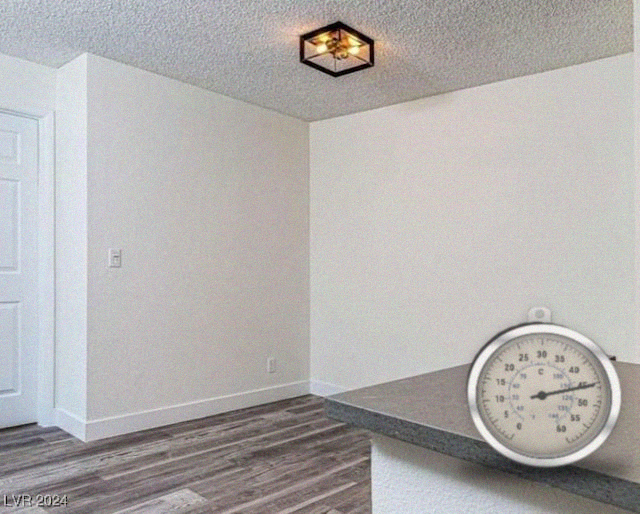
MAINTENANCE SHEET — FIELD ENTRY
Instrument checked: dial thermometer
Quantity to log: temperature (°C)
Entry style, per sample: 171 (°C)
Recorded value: 45 (°C)
